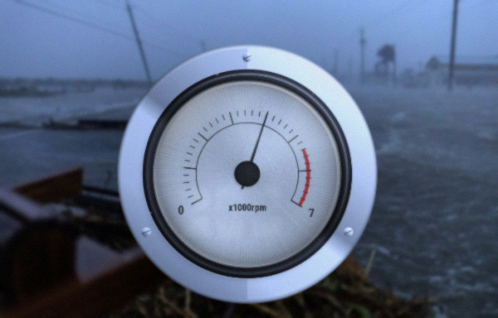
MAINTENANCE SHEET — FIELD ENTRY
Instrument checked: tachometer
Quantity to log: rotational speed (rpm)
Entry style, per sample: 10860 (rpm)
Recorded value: 4000 (rpm)
